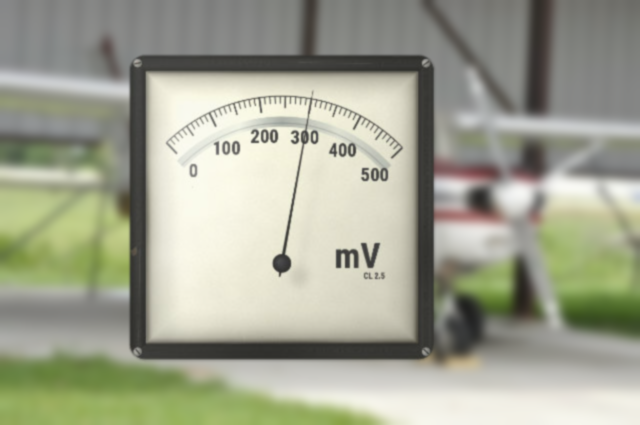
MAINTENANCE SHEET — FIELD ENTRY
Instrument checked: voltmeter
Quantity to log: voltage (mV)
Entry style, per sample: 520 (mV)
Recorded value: 300 (mV)
